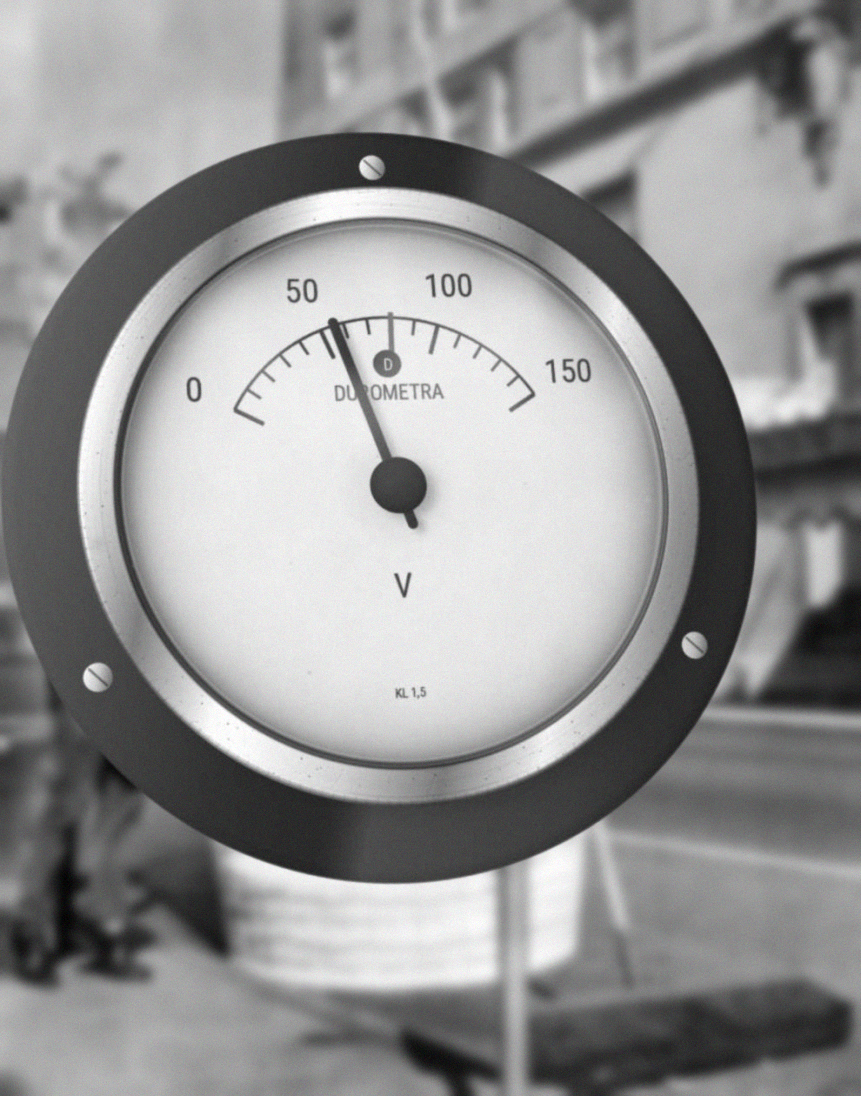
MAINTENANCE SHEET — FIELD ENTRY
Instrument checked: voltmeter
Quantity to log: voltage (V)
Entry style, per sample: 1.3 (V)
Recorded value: 55 (V)
